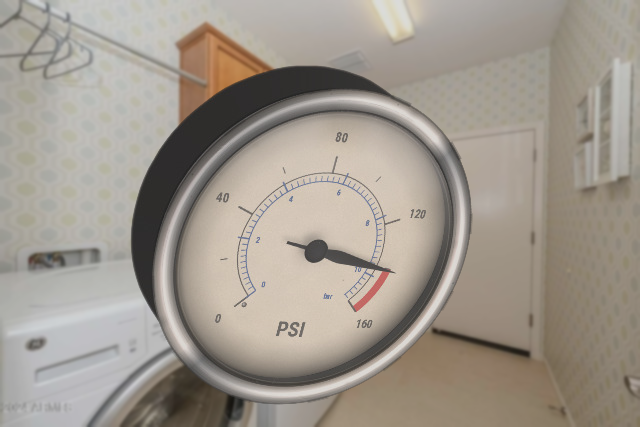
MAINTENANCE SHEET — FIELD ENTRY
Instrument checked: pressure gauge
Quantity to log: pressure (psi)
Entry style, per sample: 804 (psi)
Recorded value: 140 (psi)
